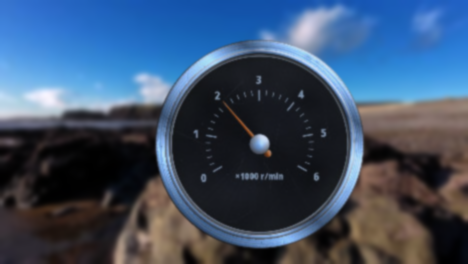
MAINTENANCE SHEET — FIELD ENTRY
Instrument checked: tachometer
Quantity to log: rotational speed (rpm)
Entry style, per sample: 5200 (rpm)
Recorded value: 2000 (rpm)
